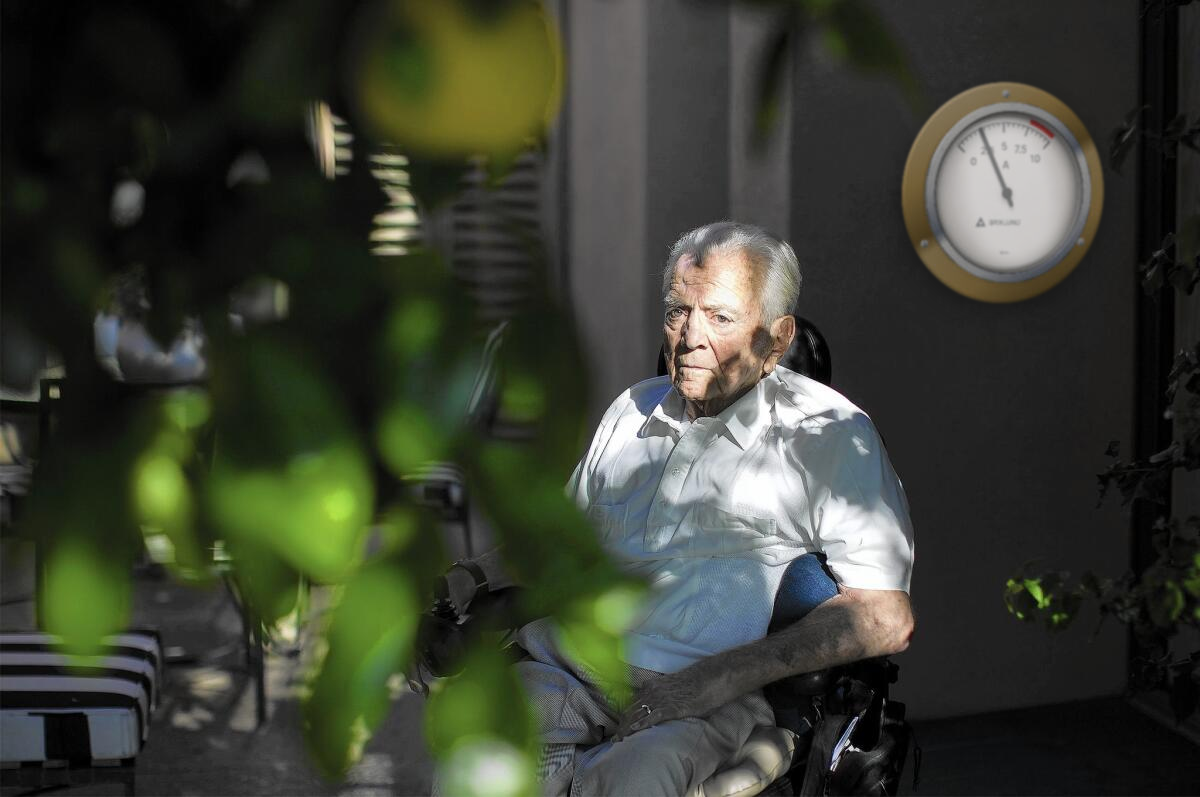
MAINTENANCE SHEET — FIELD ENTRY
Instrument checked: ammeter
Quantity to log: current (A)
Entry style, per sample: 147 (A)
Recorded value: 2.5 (A)
